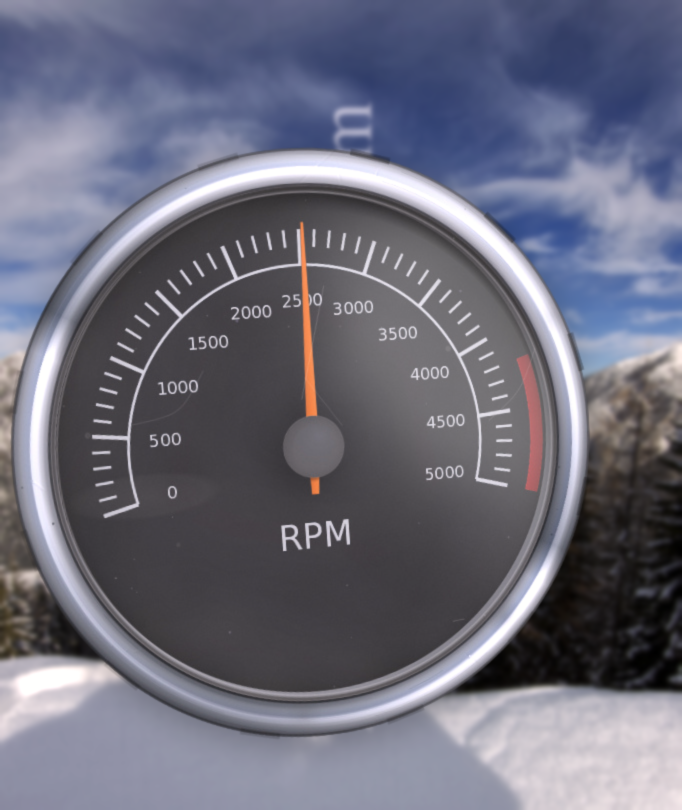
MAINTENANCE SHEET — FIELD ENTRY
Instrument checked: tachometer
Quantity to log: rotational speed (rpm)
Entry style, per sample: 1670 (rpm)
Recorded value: 2500 (rpm)
